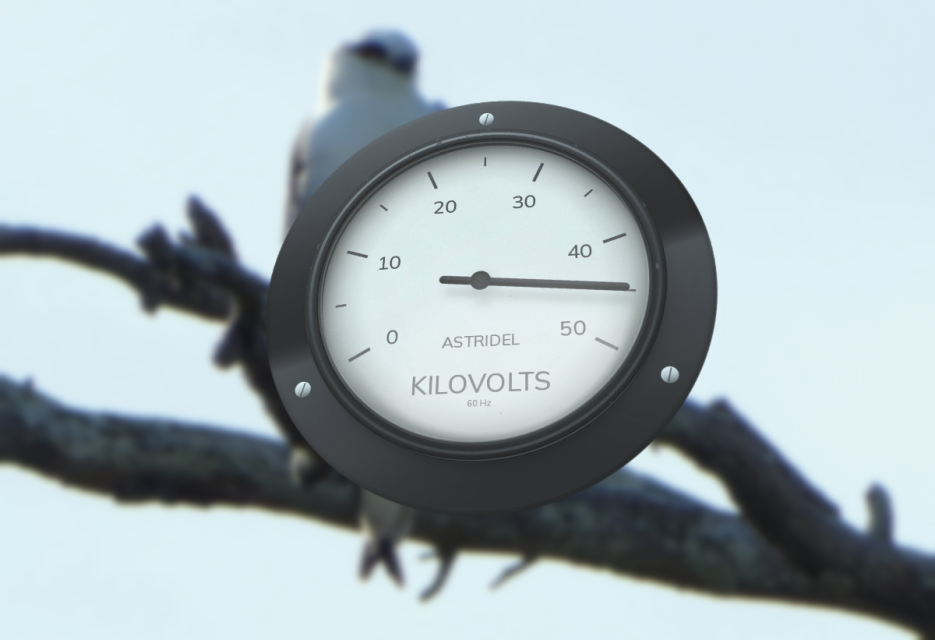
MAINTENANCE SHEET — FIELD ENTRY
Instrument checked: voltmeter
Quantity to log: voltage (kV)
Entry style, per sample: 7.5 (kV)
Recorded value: 45 (kV)
